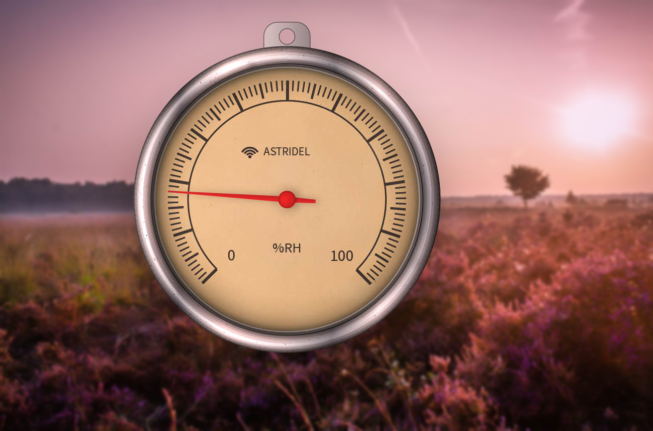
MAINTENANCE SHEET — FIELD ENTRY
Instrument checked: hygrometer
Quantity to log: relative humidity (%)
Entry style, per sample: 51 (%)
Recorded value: 18 (%)
